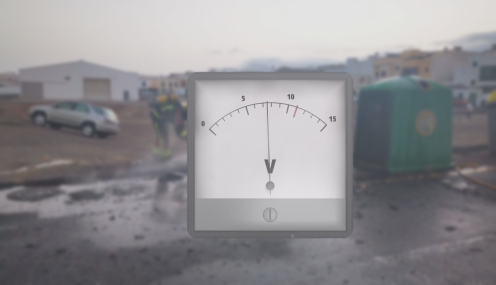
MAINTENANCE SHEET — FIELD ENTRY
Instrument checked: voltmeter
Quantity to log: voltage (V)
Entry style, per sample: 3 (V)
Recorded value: 7.5 (V)
